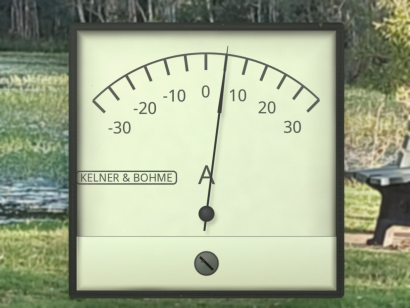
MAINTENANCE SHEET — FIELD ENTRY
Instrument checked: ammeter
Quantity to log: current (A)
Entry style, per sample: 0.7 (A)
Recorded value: 5 (A)
